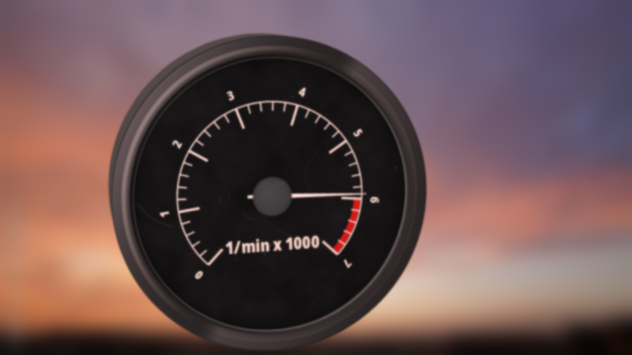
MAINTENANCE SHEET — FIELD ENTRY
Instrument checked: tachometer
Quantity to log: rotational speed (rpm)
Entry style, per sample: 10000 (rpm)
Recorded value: 5900 (rpm)
